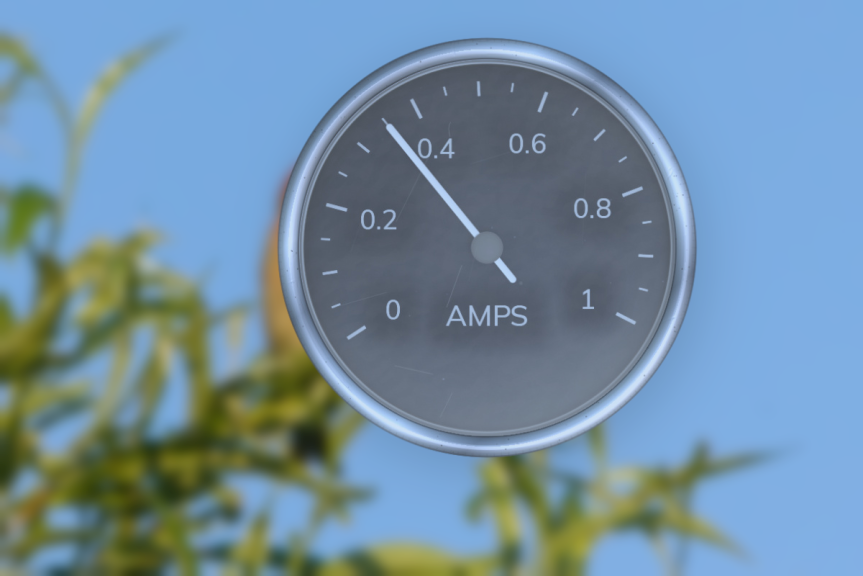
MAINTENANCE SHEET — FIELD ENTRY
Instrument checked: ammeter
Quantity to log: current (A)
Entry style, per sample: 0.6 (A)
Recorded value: 0.35 (A)
